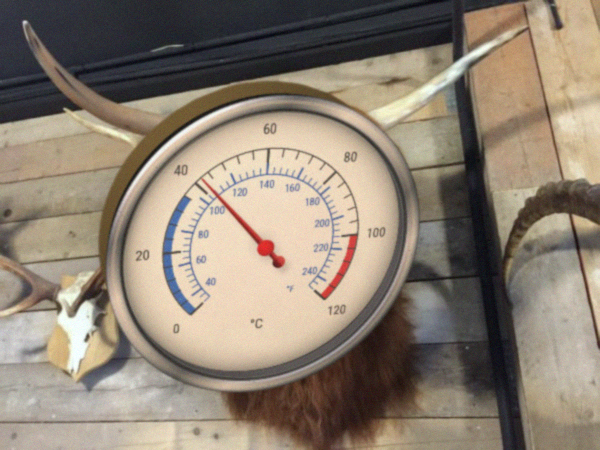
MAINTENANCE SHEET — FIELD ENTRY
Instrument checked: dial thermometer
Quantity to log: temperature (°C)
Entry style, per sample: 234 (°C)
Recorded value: 42 (°C)
